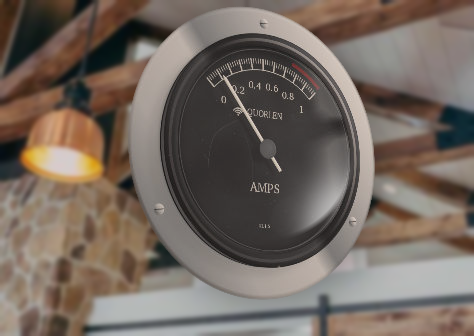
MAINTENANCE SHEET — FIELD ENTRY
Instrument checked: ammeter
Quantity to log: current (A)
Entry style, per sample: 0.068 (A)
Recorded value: 0.1 (A)
